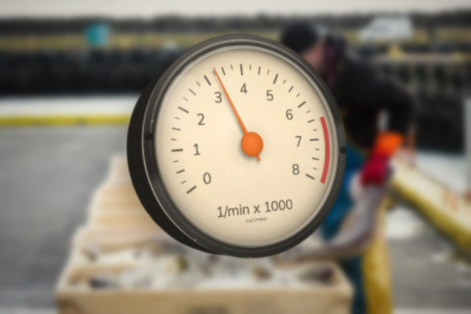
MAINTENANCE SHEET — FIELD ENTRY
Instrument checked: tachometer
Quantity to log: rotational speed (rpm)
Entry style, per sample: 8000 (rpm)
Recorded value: 3250 (rpm)
